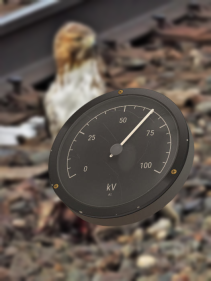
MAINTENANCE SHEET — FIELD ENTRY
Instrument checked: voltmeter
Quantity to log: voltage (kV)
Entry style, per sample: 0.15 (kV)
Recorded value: 65 (kV)
